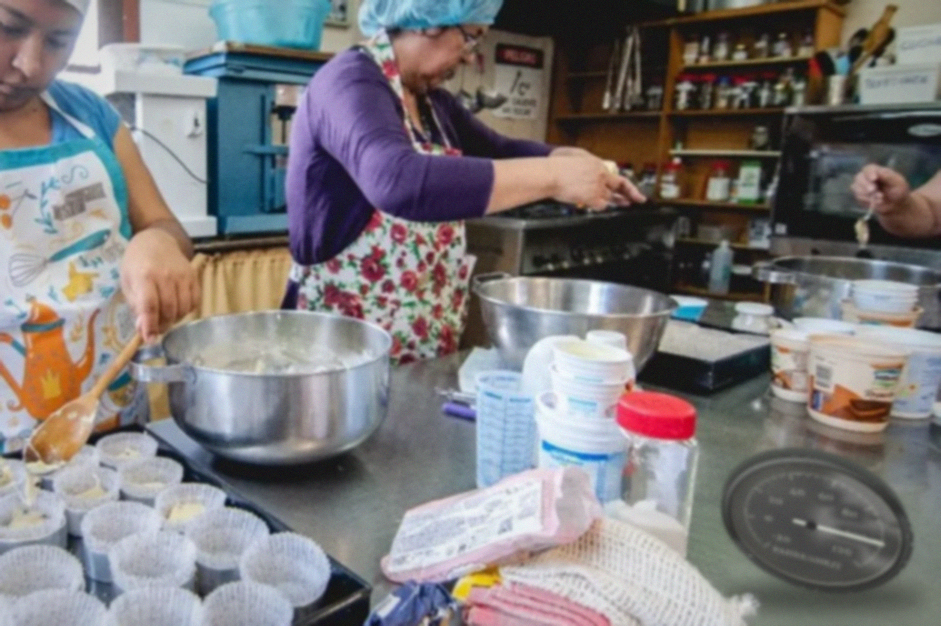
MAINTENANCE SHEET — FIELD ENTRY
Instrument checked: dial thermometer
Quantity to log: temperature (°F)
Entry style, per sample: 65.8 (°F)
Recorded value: 100 (°F)
